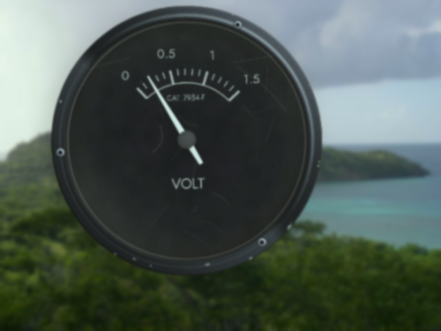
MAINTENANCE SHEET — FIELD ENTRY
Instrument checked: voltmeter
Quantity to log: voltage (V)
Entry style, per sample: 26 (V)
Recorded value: 0.2 (V)
